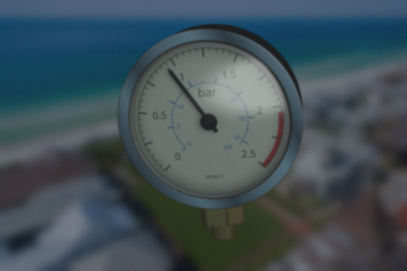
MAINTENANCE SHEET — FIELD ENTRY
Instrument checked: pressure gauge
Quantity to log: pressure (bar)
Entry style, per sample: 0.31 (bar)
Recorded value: 0.95 (bar)
